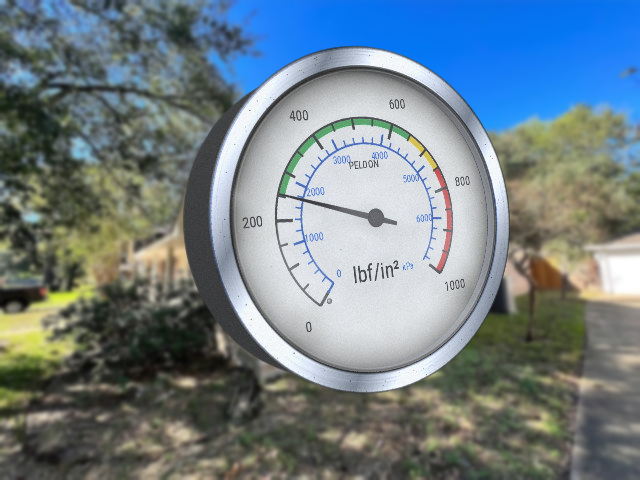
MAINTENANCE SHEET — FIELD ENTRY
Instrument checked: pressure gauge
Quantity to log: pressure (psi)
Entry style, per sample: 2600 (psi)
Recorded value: 250 (psi)
